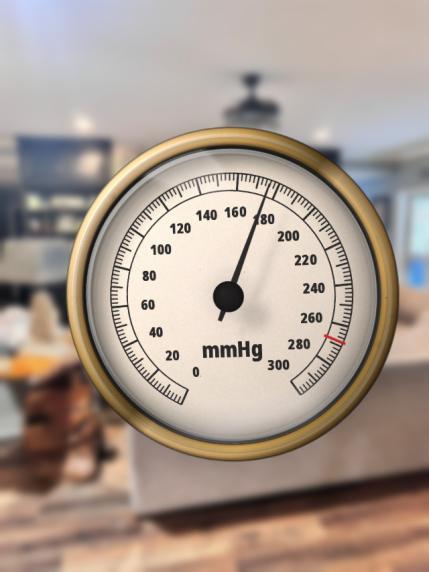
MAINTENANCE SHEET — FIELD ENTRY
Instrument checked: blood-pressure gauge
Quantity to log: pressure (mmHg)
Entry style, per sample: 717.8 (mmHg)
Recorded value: 176 (mmHg)
